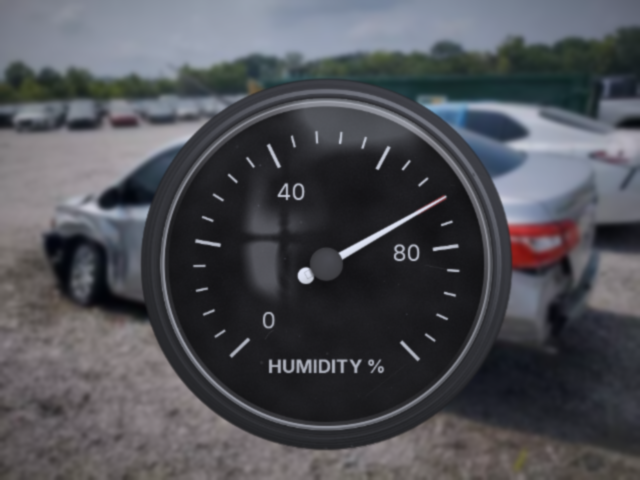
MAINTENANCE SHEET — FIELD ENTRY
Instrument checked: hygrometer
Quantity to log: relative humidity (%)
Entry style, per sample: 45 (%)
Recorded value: 72 (%)
